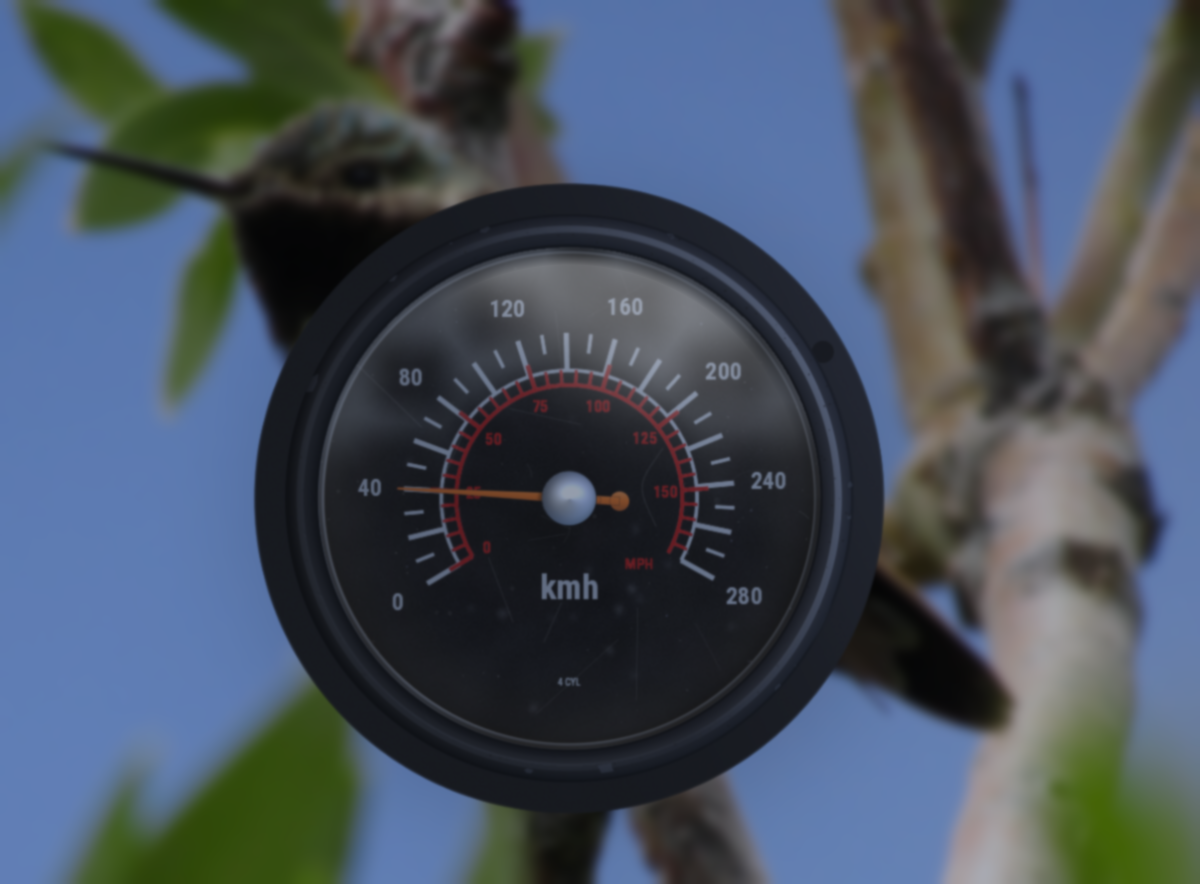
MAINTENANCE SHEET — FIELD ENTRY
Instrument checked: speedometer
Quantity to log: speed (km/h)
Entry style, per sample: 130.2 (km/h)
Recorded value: 40 (km/h)
